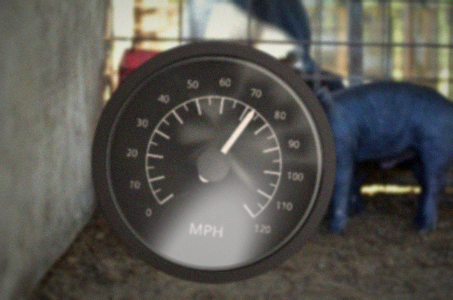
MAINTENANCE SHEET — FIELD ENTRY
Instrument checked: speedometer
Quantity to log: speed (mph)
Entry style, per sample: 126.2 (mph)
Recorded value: 72.5 (mph)
